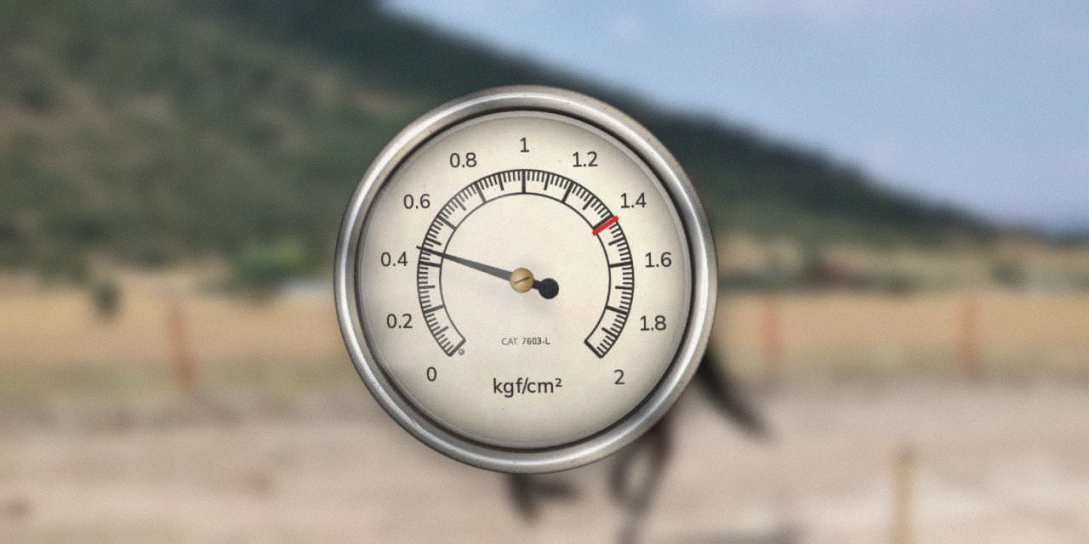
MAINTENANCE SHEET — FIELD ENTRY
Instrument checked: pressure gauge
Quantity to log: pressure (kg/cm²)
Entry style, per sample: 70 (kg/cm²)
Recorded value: 0.46 (kg/cm²)
